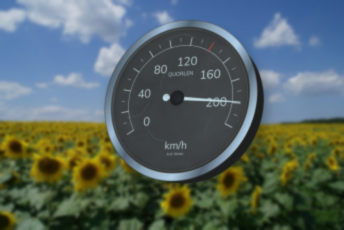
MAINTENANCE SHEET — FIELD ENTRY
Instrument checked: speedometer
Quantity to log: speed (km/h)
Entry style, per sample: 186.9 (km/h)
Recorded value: 200 (km/h)
